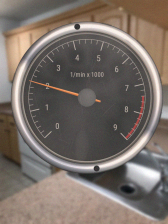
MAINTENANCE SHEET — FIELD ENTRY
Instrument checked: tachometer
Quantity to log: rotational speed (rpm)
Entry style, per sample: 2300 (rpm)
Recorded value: 2000 (rpm)
